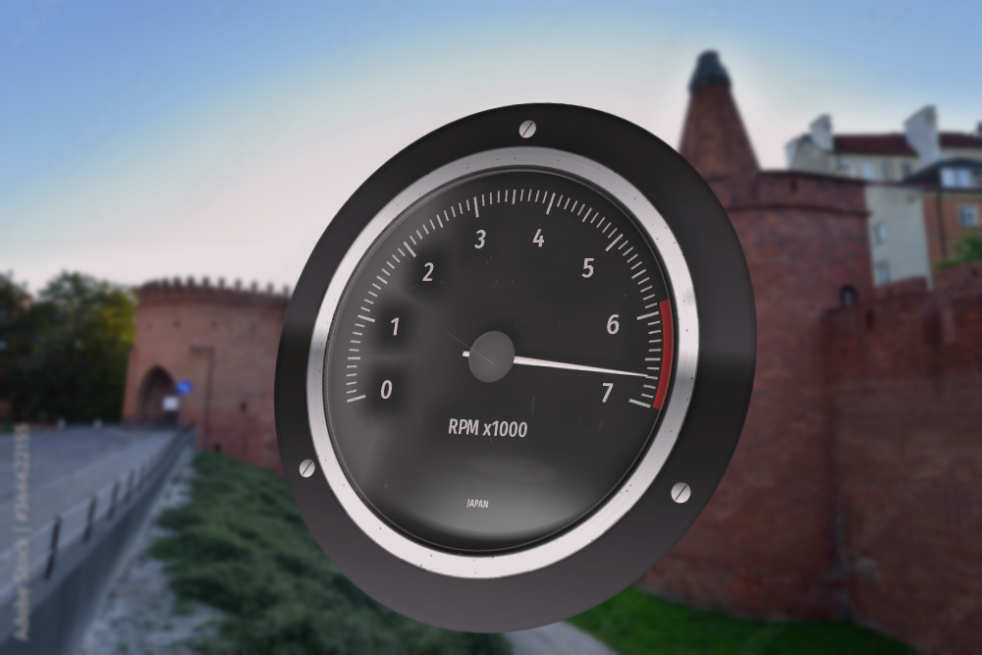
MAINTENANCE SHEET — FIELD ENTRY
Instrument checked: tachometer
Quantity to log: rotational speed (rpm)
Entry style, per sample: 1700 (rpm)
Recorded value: 6700 (rpm)
